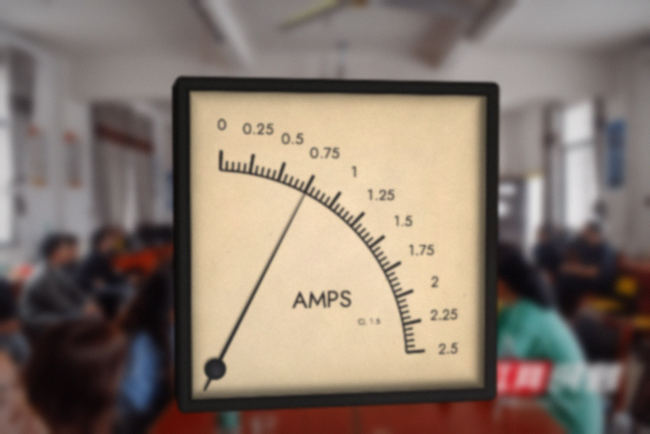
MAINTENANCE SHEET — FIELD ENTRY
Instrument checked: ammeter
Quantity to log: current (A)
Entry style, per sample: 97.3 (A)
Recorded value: 0.75 (A)
